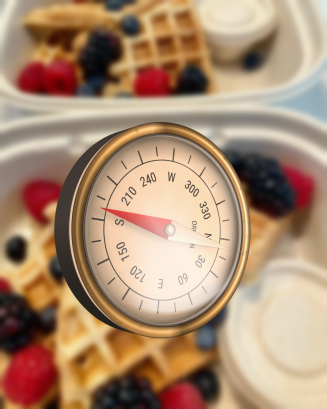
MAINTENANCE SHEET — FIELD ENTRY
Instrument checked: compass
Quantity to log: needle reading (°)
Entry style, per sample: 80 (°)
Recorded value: 187.5 (°)
